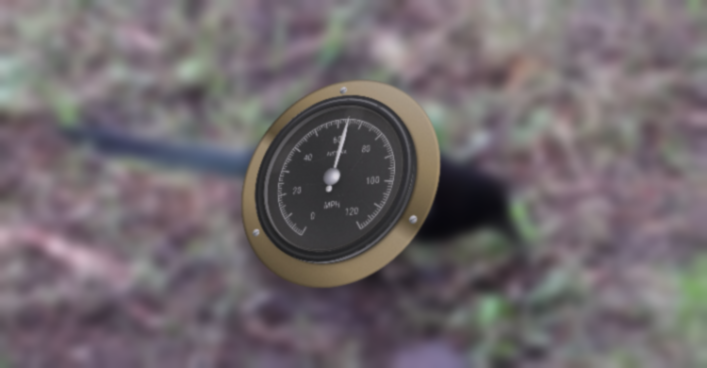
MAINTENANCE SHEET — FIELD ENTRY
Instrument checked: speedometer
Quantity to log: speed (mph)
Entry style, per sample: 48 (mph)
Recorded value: 65 (mph)
